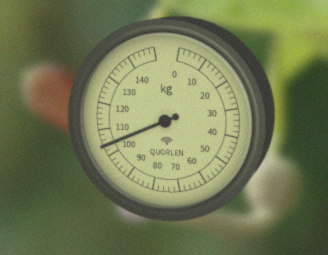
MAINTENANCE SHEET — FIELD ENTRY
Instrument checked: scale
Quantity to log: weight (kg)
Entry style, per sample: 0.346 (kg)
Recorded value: 104 (kg)
